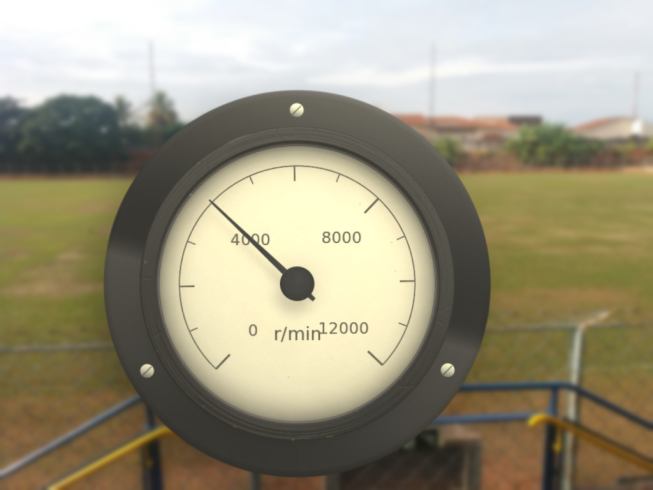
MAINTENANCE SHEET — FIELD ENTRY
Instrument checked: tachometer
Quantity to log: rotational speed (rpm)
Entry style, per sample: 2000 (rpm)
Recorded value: 4000 (rpm)
